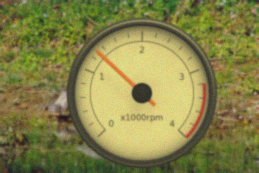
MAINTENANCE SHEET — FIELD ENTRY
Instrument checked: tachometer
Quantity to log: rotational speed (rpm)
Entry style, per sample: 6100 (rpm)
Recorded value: 1300 (rpm)
